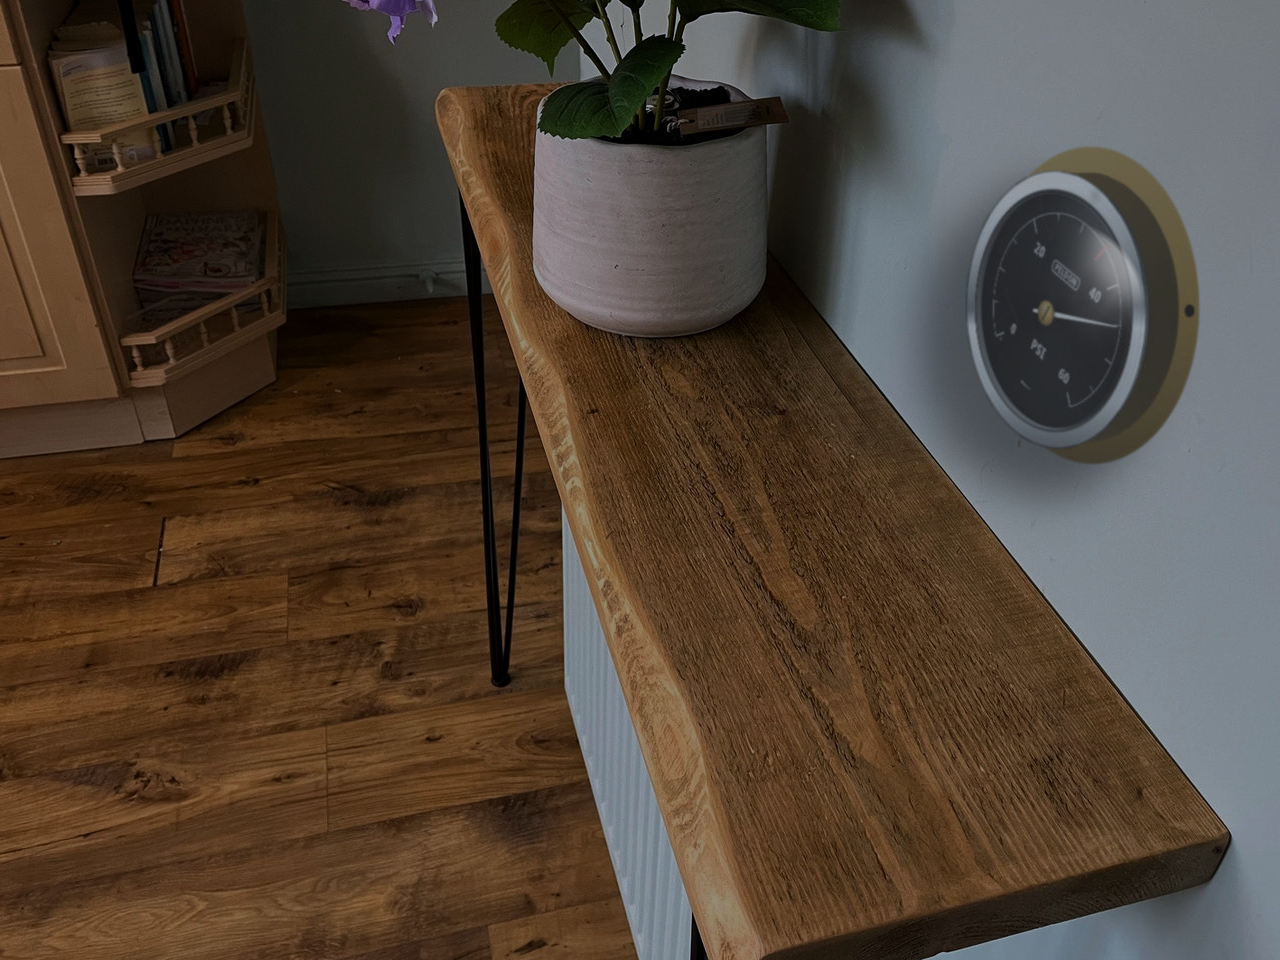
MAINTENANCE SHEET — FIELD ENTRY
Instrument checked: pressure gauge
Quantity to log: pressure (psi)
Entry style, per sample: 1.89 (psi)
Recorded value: 45 (psi)
